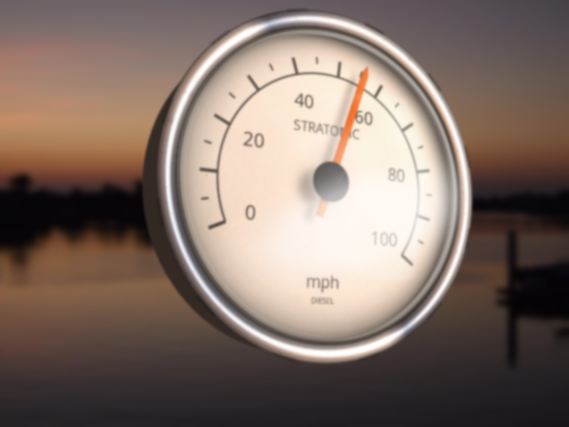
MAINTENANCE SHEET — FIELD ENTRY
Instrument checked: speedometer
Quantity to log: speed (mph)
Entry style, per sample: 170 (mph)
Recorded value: 55 (mph)
